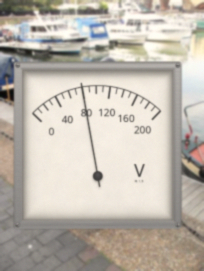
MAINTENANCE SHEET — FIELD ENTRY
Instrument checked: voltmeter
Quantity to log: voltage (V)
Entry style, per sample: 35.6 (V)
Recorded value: 80 (V)
